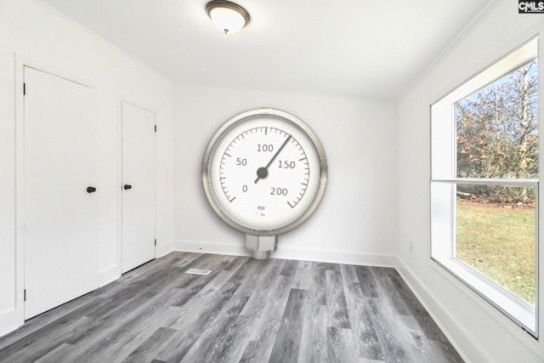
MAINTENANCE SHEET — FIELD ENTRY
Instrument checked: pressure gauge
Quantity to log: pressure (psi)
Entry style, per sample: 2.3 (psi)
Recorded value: 125 (psi)
